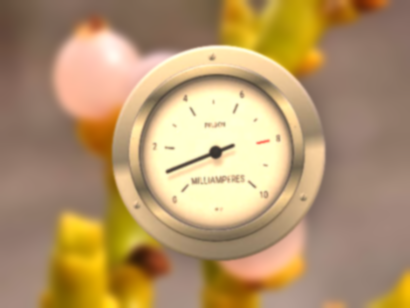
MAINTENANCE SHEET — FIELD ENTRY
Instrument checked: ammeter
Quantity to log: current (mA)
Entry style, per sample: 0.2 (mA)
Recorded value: 1 (mA)
